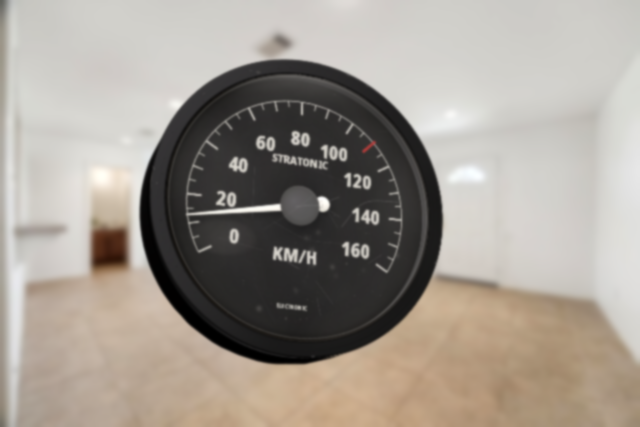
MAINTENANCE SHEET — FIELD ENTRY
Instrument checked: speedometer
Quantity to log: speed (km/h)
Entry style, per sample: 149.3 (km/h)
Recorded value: 12.5 (km/h)
